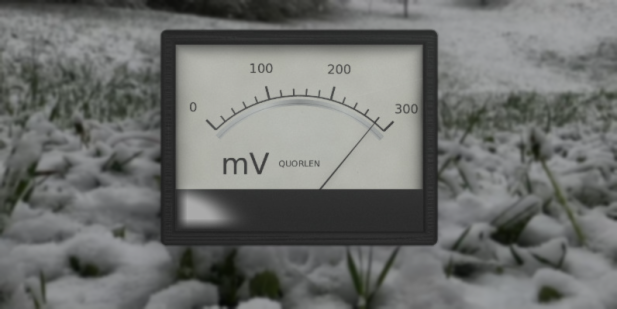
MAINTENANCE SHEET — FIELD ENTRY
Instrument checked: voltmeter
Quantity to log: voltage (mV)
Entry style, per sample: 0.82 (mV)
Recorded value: 280 (mV)
